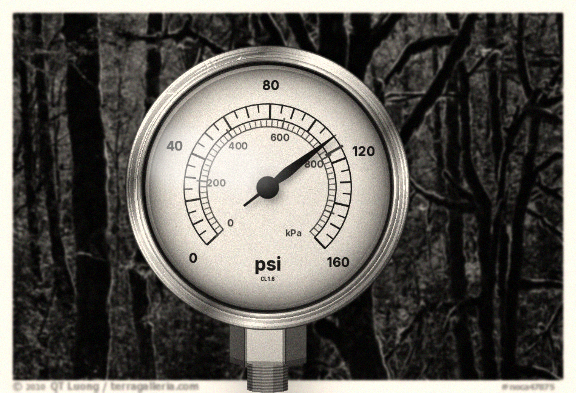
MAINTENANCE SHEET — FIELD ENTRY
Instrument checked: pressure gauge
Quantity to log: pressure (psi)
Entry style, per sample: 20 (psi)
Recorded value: 110 (psi)
